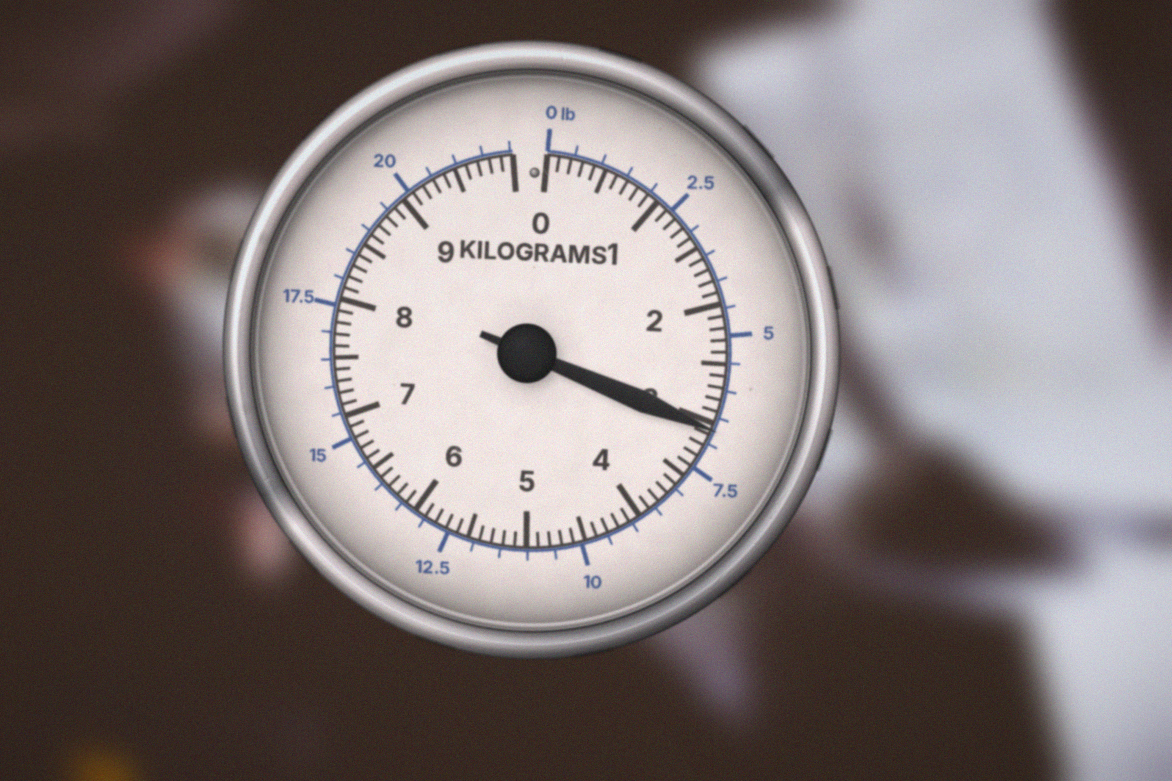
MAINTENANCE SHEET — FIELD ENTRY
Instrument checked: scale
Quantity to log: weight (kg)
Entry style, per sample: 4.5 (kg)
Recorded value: 3.05 (kg)
